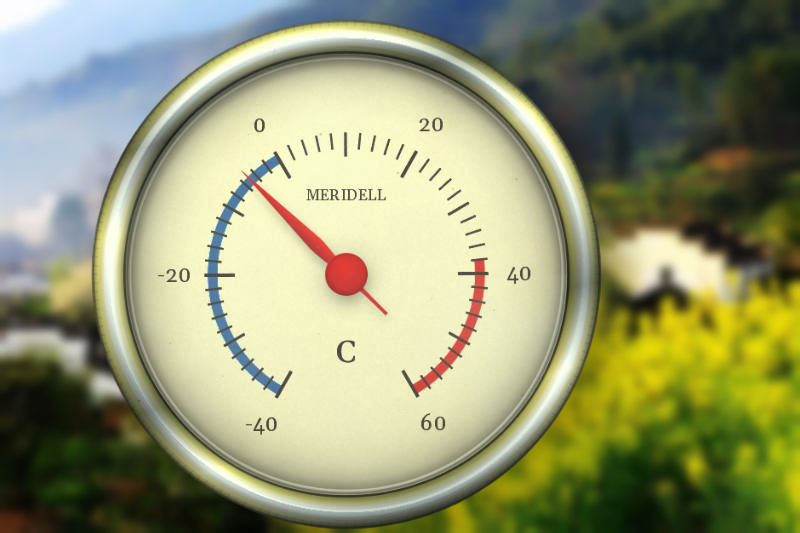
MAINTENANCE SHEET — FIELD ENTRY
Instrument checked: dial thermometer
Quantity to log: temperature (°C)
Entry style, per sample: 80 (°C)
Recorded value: -5 (°C)
